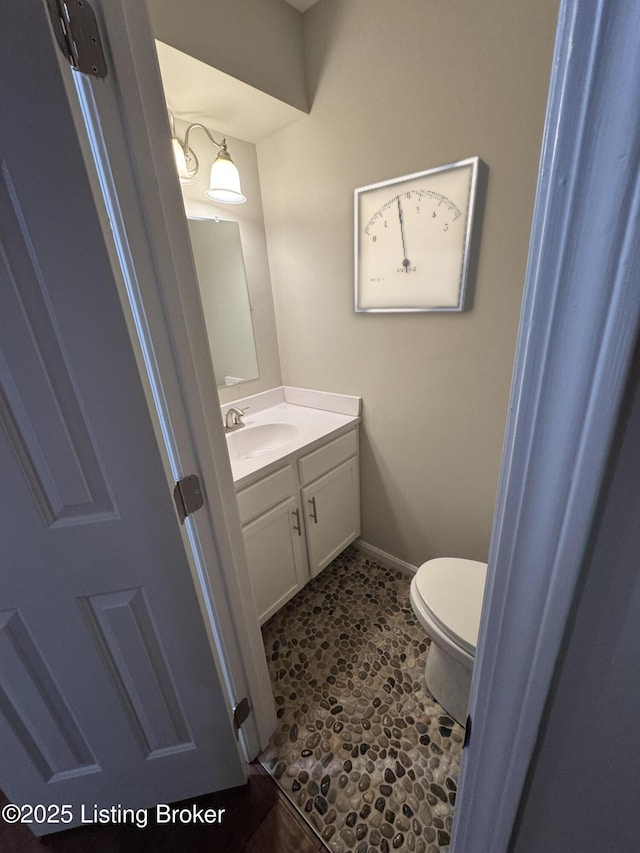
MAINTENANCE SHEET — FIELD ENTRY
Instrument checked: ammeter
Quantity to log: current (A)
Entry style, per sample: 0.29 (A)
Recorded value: 2 (A)
